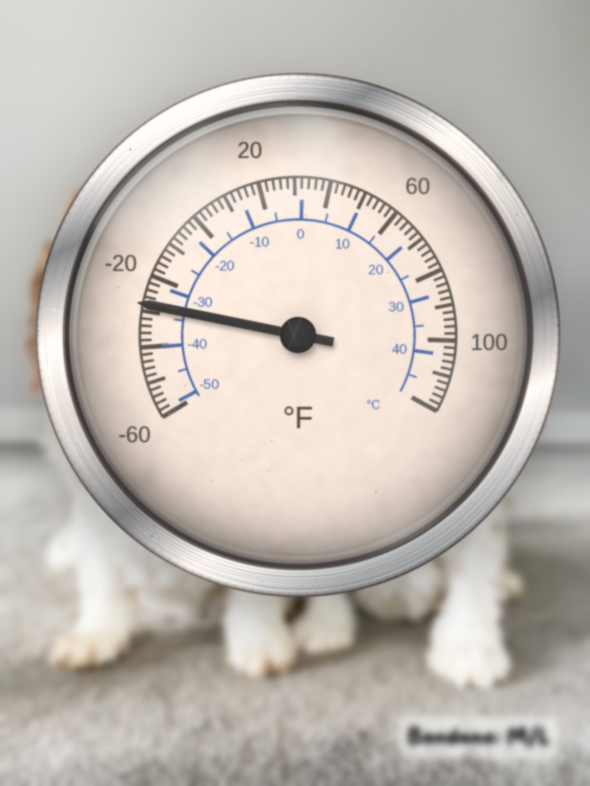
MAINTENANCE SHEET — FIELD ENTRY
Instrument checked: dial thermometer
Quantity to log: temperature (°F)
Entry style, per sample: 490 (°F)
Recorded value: -28 (°F)
